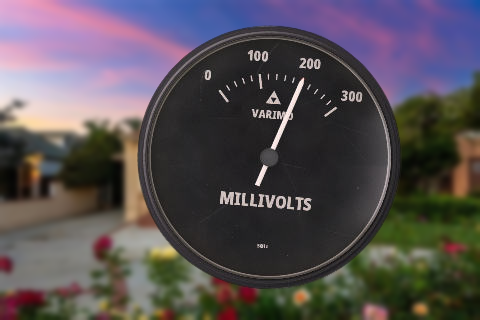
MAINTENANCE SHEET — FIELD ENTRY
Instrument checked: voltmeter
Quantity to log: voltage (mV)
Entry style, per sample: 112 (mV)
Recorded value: 200 (mV)
